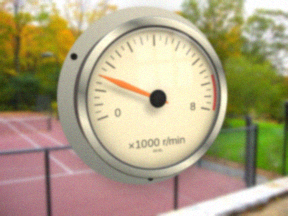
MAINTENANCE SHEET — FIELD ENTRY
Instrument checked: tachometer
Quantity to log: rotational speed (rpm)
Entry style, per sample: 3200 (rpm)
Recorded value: 1500 (rpm)
